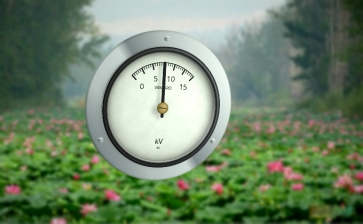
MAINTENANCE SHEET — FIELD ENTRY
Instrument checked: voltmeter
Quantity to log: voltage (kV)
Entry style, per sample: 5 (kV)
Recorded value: 7.5 (kV)
